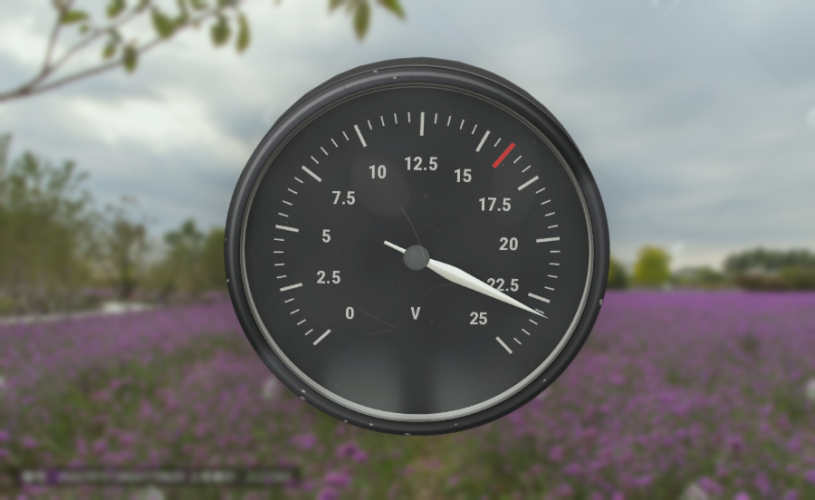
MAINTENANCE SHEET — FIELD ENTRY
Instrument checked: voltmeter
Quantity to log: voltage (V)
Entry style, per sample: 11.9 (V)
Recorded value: 23 (V)
